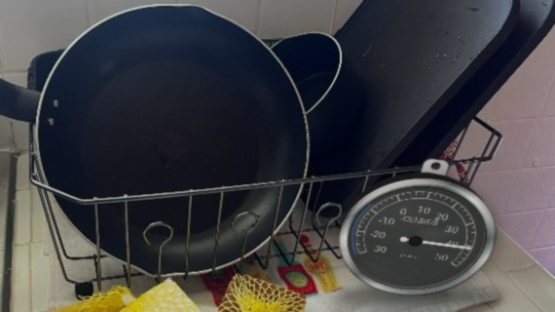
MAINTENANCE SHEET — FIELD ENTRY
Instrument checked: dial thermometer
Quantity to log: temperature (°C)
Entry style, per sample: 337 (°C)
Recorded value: 40 (°C)
